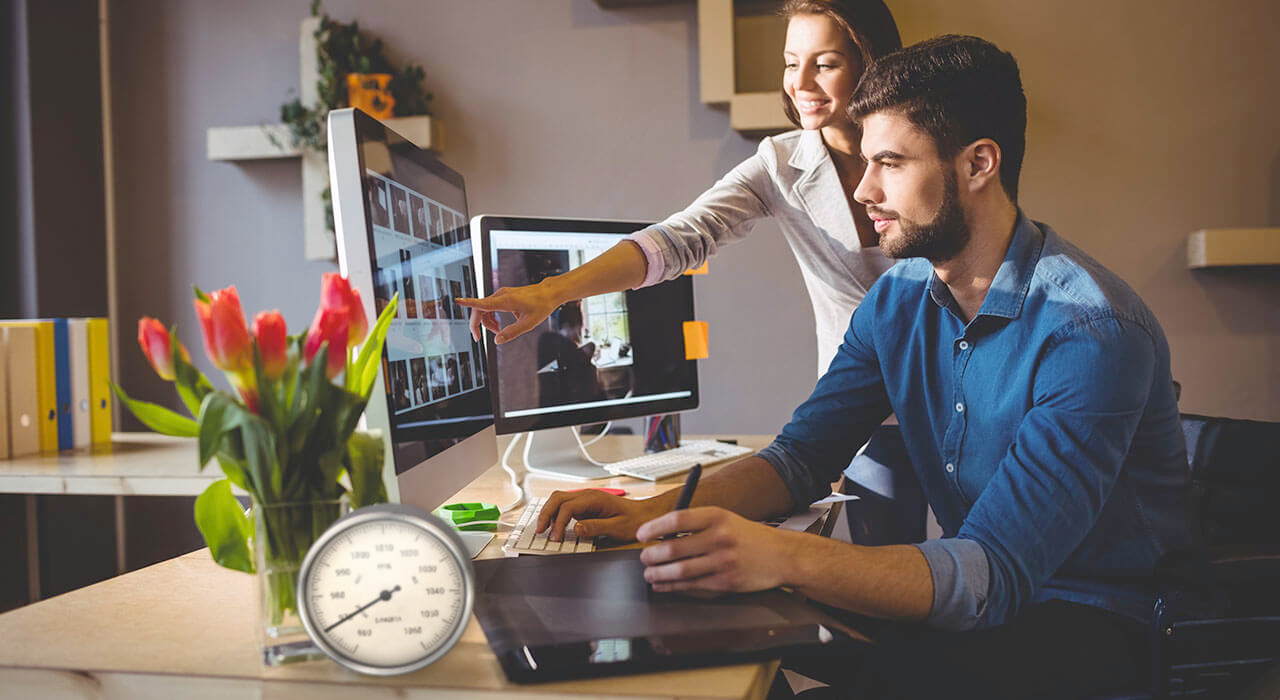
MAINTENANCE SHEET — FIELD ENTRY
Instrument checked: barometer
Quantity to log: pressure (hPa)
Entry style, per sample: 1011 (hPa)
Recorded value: 970 (hPa)
